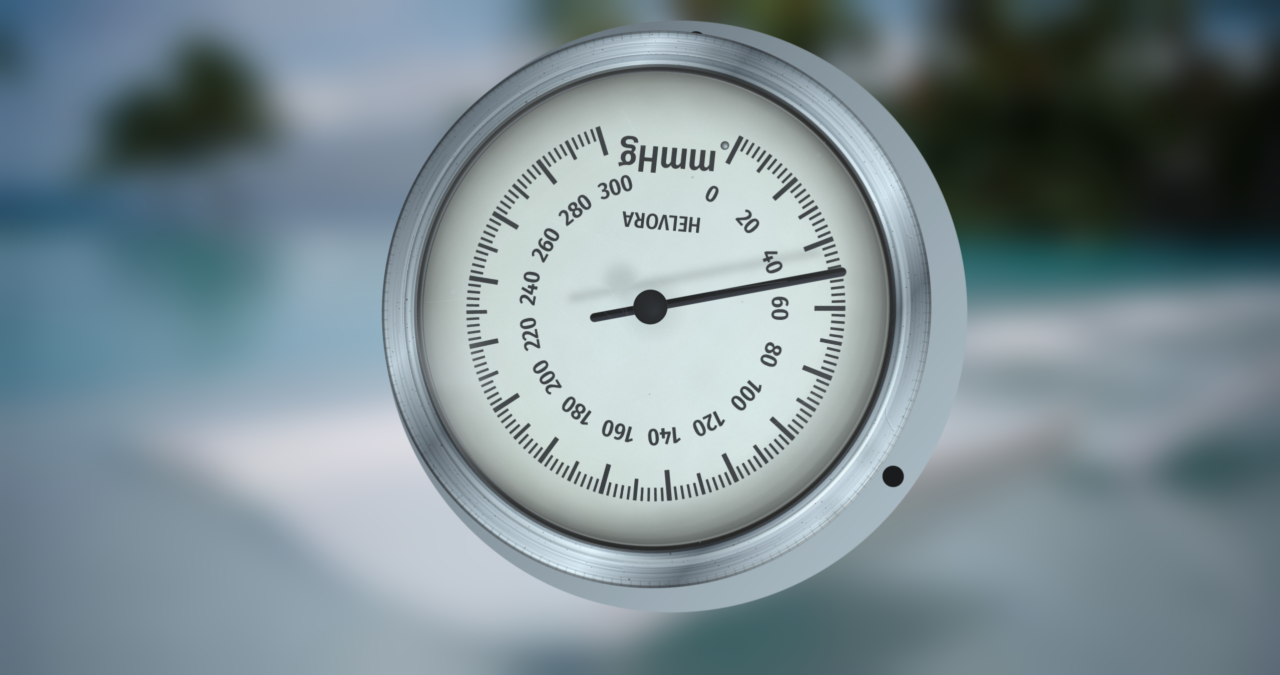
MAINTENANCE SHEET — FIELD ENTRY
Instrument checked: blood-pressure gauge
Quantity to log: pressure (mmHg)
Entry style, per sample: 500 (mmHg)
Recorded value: 50 (mmHg)
